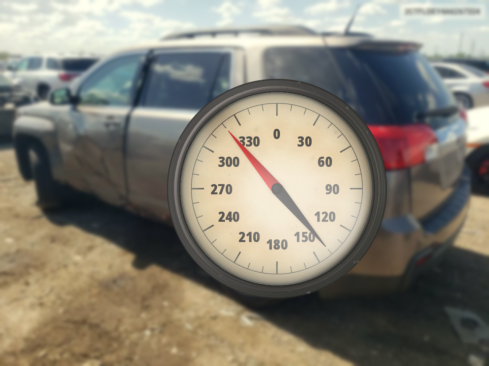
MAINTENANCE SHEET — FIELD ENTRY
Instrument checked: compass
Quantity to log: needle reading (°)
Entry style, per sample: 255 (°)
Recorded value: 320 (°)
